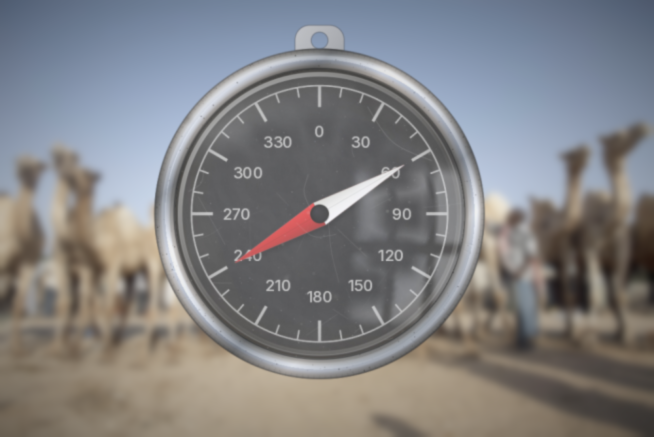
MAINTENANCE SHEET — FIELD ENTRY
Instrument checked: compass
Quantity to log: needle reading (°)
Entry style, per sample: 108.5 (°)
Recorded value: 240 (°)
